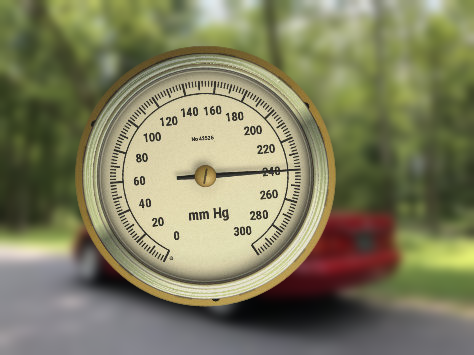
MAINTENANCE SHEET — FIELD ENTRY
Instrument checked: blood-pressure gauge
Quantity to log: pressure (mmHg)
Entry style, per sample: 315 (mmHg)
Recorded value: 240 (mmHg)
